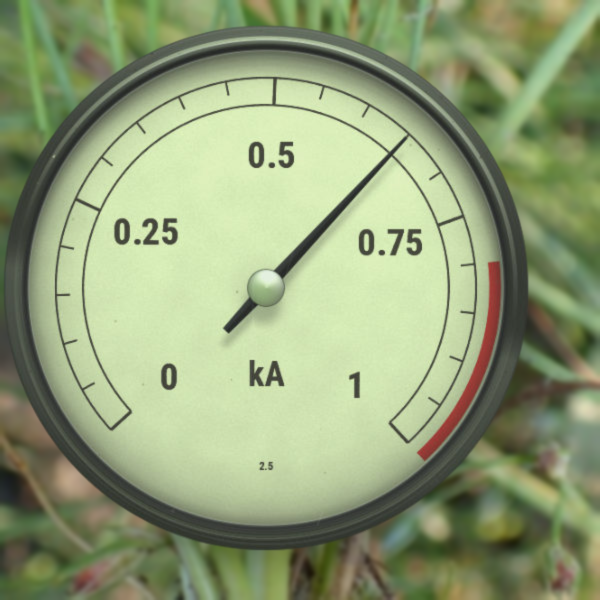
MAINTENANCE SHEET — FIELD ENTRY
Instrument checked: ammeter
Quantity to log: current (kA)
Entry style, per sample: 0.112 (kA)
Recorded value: 0.65 (kA)
